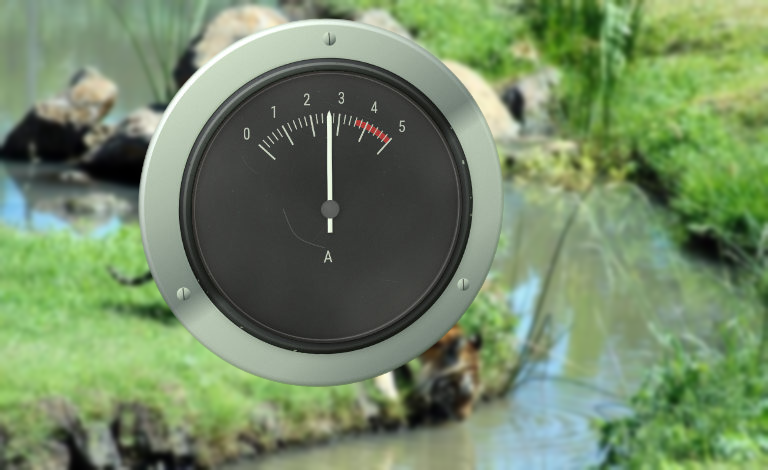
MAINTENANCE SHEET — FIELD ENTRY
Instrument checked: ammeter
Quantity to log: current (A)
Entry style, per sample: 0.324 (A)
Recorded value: 2.6 (A)
